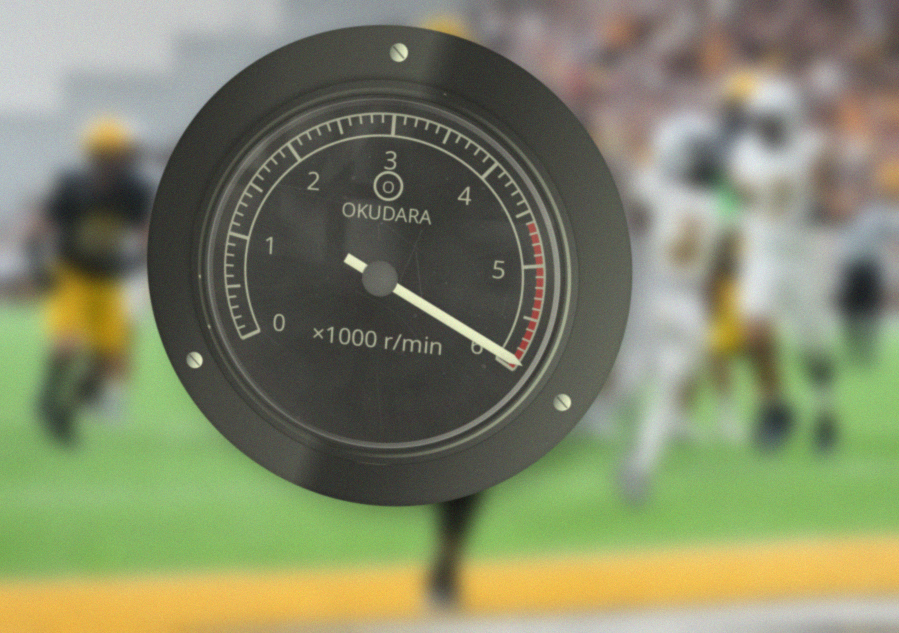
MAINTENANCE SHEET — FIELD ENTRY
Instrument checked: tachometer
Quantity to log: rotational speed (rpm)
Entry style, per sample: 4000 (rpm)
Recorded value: 5900 (rpm)
